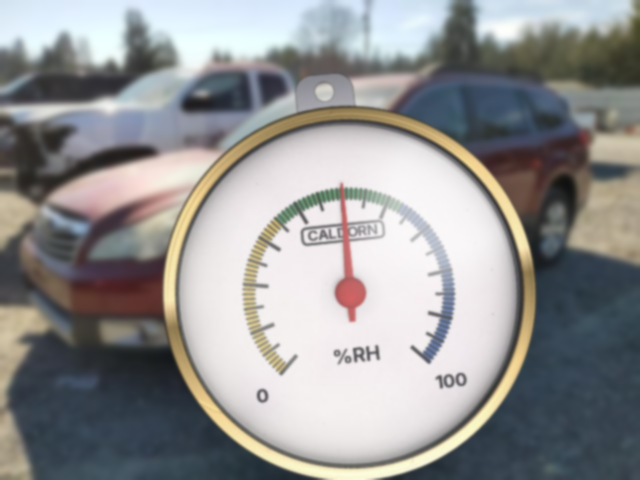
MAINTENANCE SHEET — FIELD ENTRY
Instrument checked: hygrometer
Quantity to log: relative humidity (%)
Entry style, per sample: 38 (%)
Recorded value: 50 (%)
